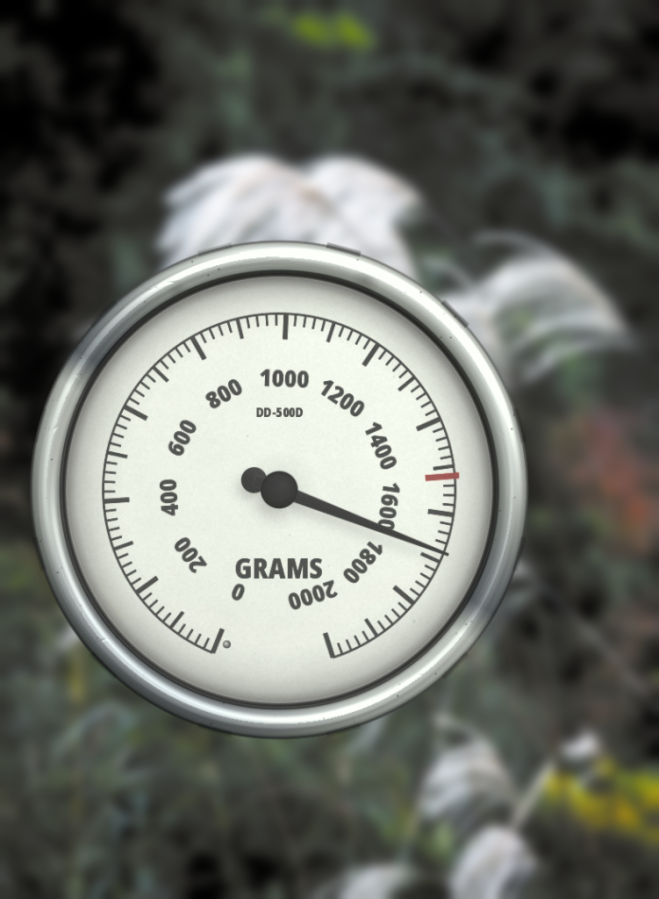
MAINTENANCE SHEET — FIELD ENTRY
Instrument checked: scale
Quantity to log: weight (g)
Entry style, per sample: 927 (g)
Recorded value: 1680 (g)
